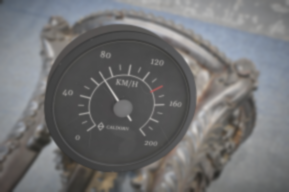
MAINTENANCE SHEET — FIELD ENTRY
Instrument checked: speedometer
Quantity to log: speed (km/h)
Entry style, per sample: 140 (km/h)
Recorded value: 70 (km/h)
